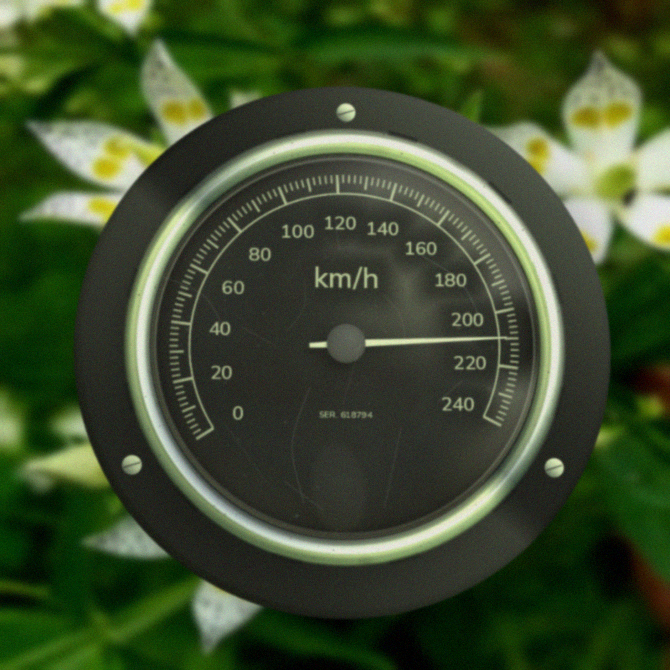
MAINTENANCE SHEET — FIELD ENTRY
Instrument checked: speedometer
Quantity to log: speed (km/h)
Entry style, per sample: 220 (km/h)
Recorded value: 210 (km/h)
